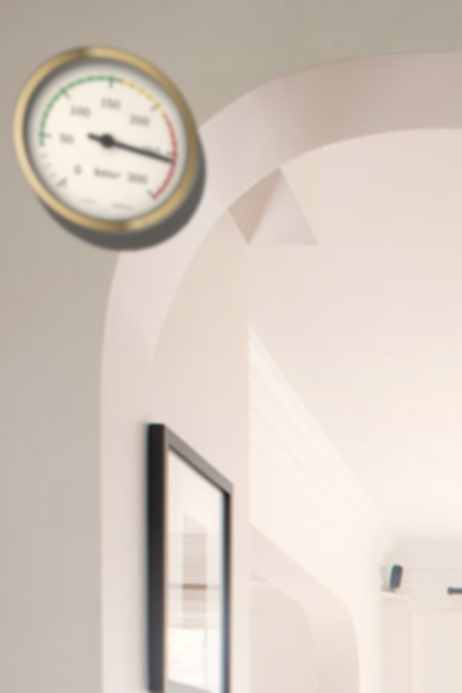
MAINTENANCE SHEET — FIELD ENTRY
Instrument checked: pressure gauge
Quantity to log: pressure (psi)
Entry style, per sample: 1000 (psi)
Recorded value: 260 (psi)
